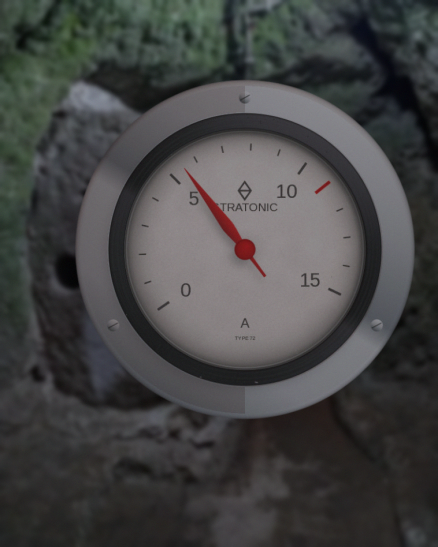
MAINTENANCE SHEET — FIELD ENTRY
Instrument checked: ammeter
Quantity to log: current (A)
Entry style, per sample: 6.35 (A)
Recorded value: 5.5 (A)
